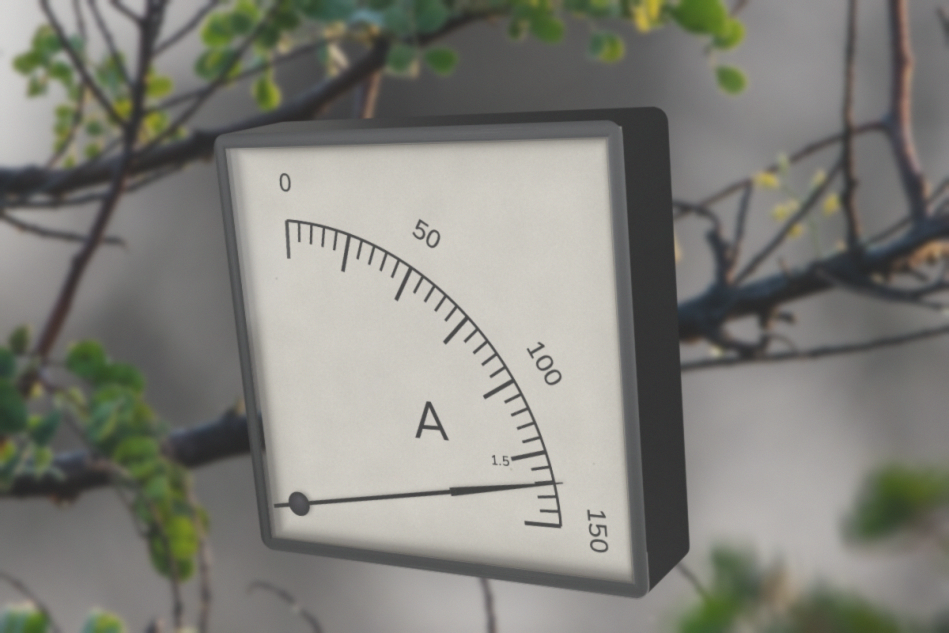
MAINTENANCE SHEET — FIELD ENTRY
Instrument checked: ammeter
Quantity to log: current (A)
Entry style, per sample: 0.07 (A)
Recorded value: 135 (A)
